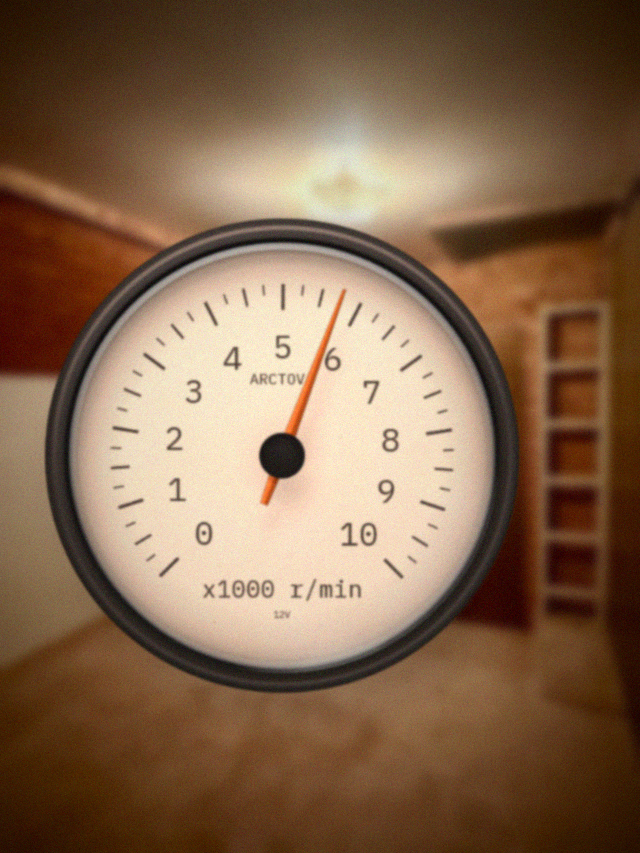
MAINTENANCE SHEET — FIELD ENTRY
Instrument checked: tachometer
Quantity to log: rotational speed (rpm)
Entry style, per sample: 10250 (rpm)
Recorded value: 5750 (rpm)
